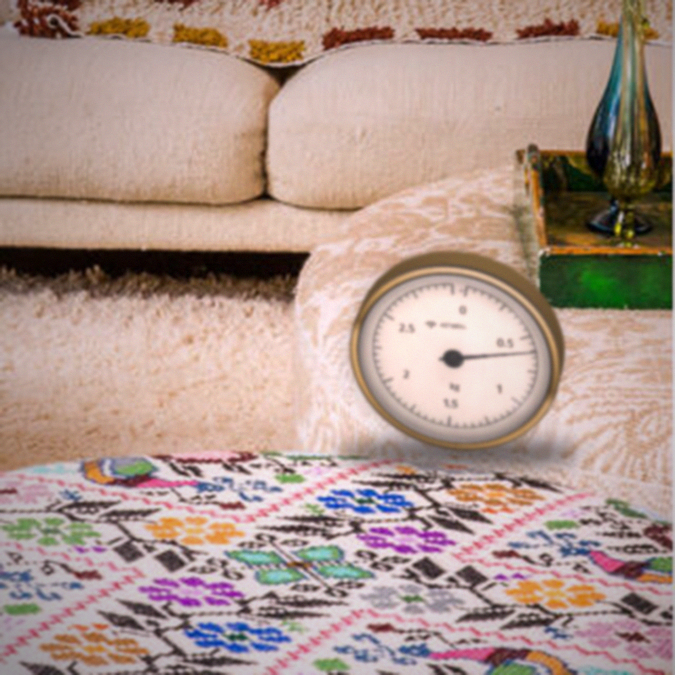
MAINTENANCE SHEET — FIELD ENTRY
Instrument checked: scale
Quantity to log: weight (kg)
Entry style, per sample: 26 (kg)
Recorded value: 0.6 (kg)
